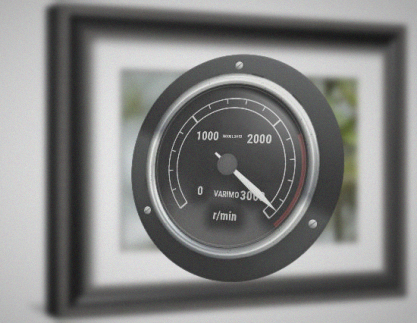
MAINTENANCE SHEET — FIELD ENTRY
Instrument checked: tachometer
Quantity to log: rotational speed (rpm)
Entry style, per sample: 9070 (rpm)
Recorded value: 2900 (rpm)
